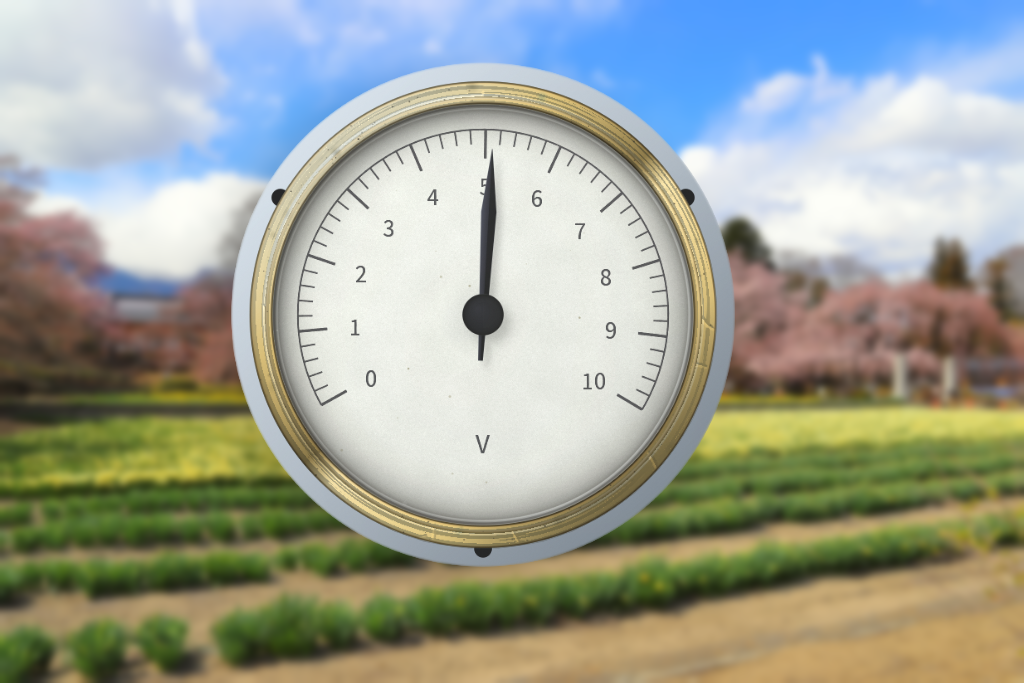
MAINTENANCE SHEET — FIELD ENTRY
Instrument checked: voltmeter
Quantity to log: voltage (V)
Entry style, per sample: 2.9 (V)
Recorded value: 5.1 (V)
